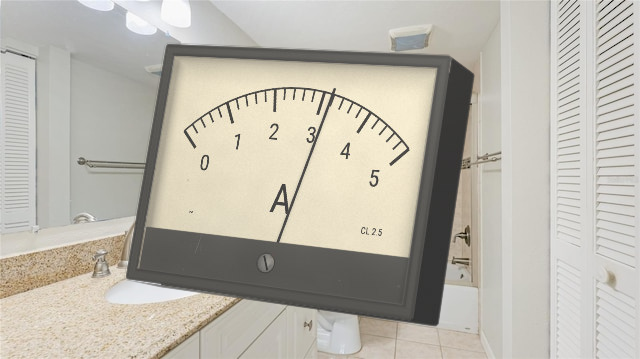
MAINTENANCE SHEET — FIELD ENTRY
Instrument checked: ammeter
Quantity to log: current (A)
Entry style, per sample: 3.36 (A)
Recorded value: 3.2 (A)
